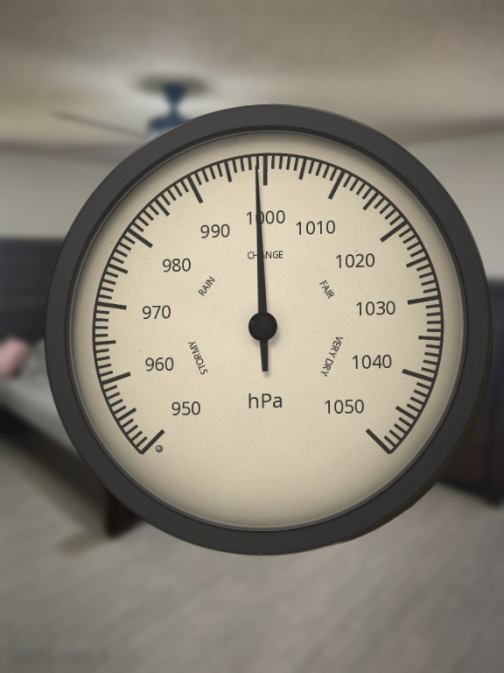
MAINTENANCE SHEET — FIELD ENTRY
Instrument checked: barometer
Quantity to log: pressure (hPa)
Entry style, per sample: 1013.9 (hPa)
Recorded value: 999 (hPa)
